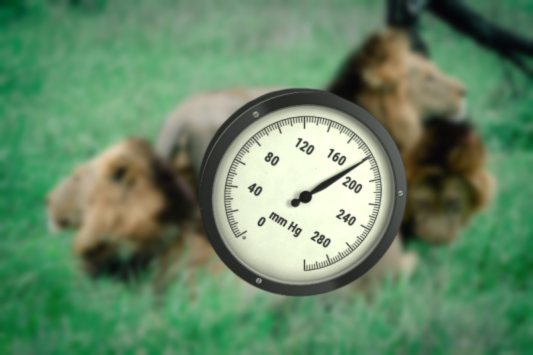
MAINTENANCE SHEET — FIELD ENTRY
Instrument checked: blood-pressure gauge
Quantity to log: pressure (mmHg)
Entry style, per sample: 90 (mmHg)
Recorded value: 180 (mmHg)
